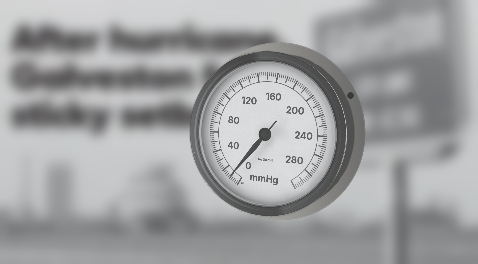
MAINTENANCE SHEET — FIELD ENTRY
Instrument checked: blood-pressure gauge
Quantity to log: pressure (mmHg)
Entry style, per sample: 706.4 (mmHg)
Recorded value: 10 (mmHg)
